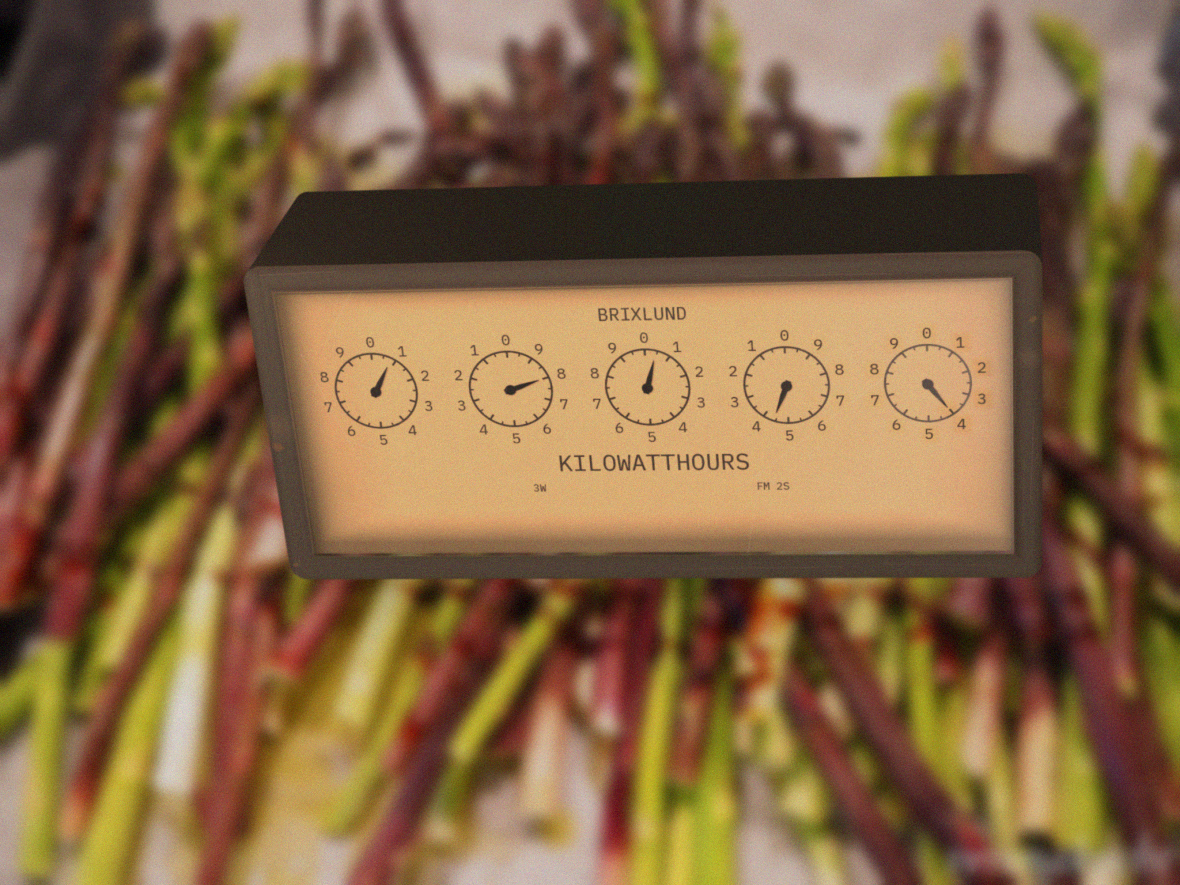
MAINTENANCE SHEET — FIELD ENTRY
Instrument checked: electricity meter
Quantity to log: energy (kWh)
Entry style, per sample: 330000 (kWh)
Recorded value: 8044 (kWh)
